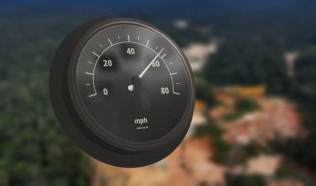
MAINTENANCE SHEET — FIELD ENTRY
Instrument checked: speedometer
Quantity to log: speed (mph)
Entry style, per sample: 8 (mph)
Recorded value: 57.5 (mph)
